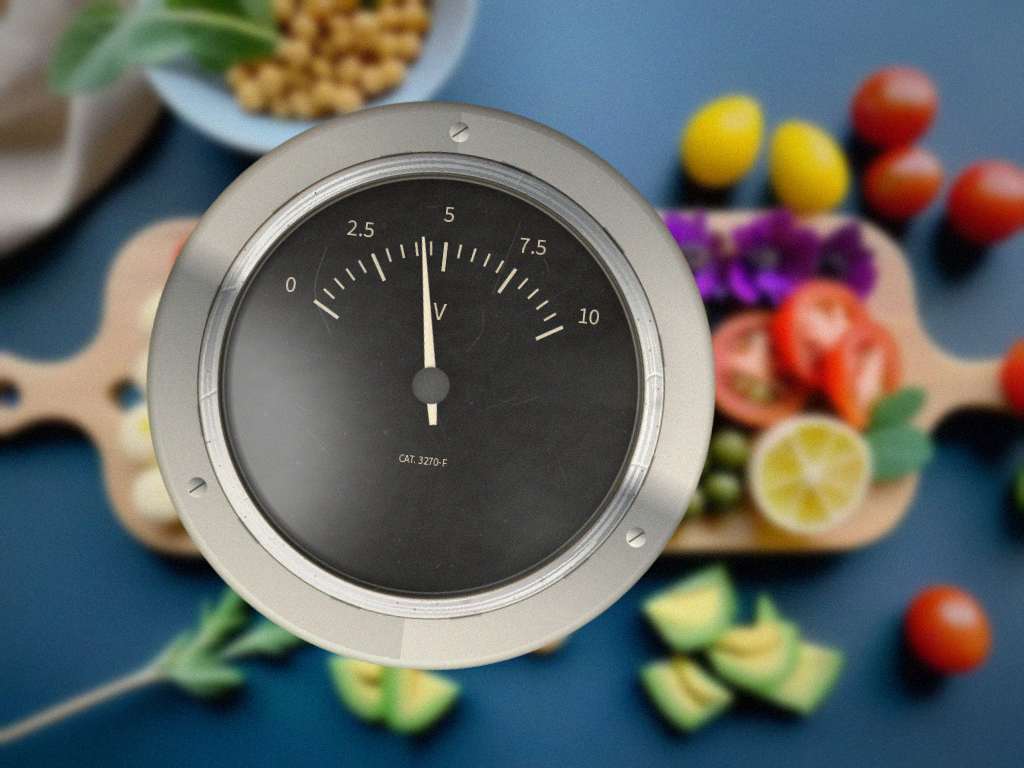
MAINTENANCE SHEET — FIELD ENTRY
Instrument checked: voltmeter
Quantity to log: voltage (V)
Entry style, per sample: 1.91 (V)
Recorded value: 4.25 (V)
